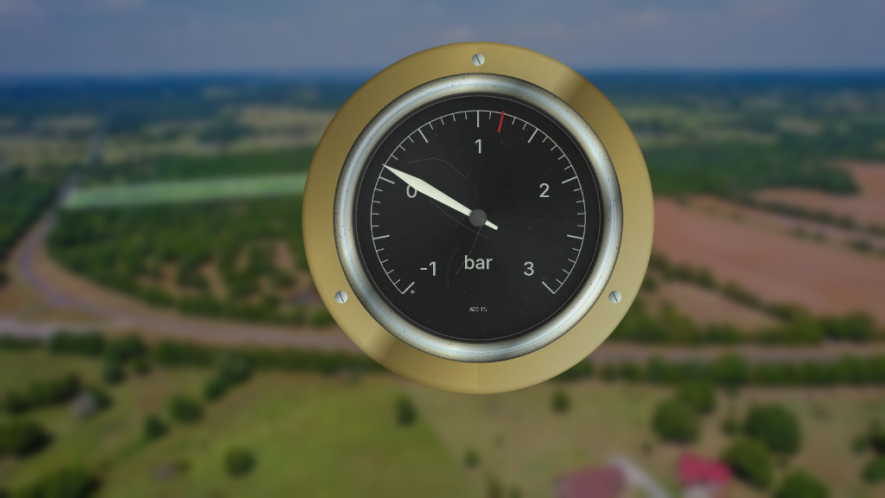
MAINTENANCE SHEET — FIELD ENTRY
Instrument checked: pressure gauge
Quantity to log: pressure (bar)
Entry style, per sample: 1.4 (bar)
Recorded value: 0.1 (bar)
